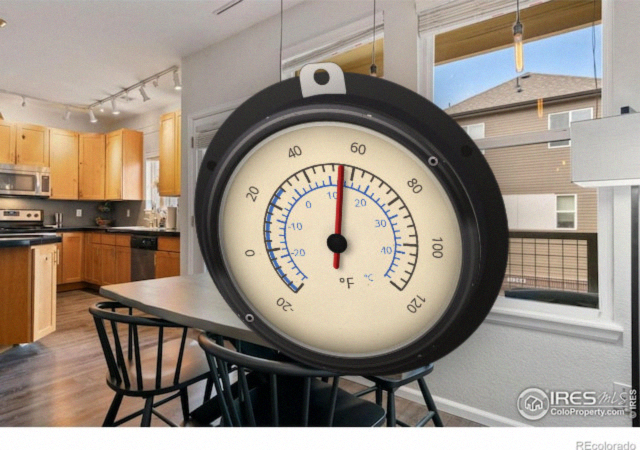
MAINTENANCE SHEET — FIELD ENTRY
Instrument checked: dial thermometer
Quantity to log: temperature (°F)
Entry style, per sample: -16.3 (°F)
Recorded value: 56 (°F)
